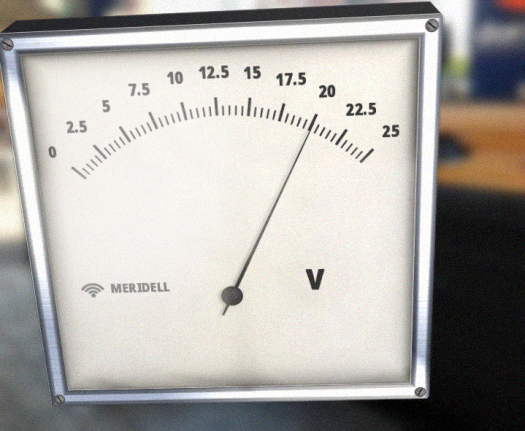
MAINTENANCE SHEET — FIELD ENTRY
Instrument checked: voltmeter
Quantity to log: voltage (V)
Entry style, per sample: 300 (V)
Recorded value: 20 (V)
